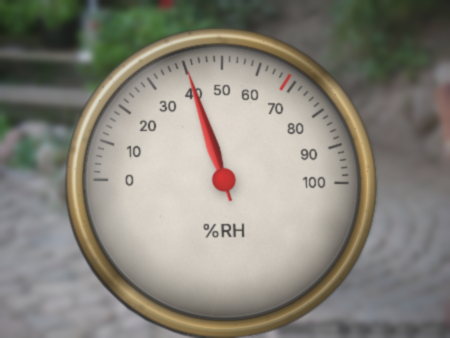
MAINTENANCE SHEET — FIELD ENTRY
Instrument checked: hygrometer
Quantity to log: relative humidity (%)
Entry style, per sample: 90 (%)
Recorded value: 40 (%)
